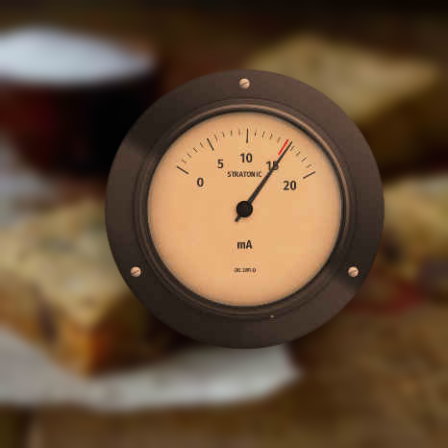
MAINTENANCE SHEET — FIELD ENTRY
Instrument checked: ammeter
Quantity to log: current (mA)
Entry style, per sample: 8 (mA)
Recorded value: 15.5 (mA)
